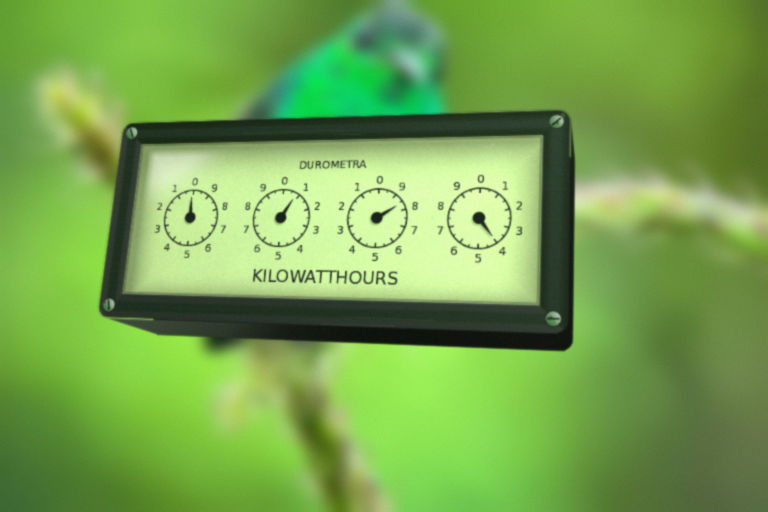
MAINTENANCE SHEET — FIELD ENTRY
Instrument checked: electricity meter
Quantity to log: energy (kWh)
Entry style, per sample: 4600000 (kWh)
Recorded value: 84 (kWh)
